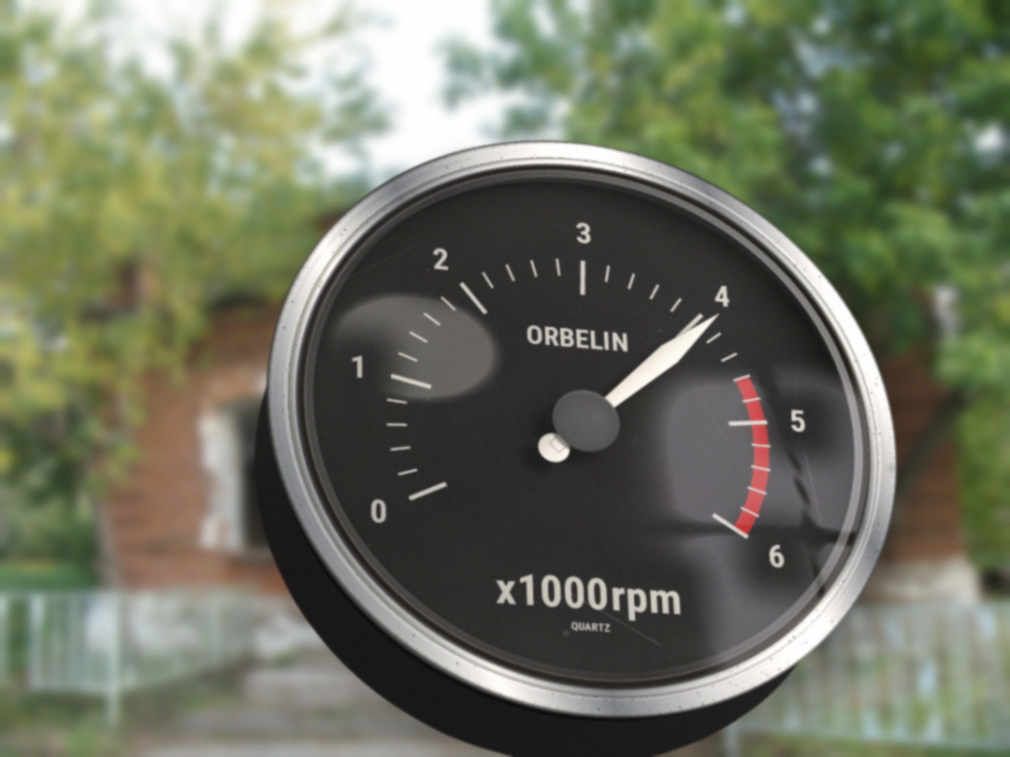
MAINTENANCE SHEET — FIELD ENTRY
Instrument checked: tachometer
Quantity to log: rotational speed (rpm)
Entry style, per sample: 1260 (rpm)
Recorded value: 4100 (rpm)
